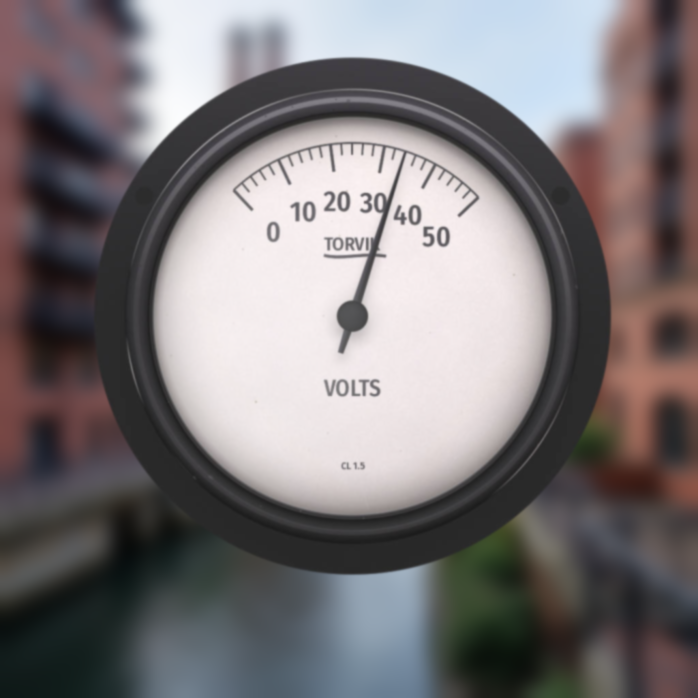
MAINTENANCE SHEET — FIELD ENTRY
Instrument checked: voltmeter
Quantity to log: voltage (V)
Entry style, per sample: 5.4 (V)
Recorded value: 34 (V)
